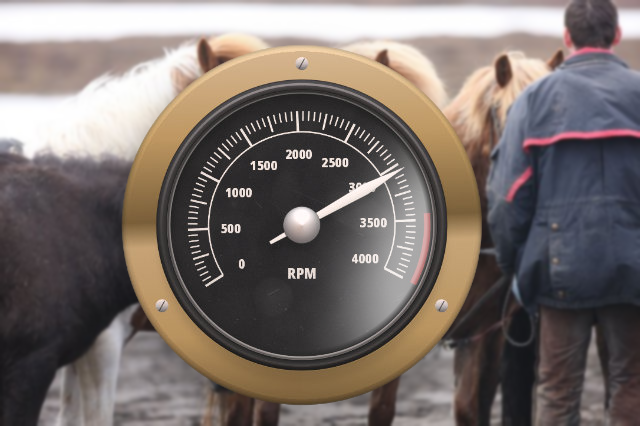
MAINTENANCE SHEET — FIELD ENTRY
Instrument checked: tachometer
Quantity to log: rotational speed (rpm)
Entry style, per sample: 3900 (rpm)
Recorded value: 3050 (rpm)
